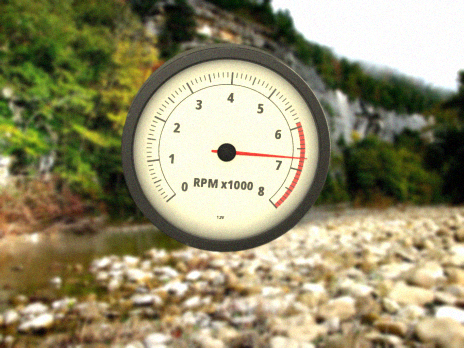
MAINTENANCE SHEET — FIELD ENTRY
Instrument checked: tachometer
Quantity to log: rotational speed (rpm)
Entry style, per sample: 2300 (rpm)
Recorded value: 6700 (rpm)
